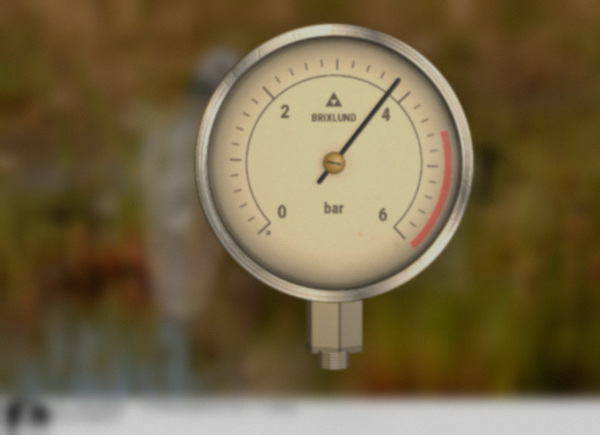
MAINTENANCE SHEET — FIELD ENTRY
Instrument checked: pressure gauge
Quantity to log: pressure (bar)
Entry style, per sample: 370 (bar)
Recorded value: 3.8 (bar)
